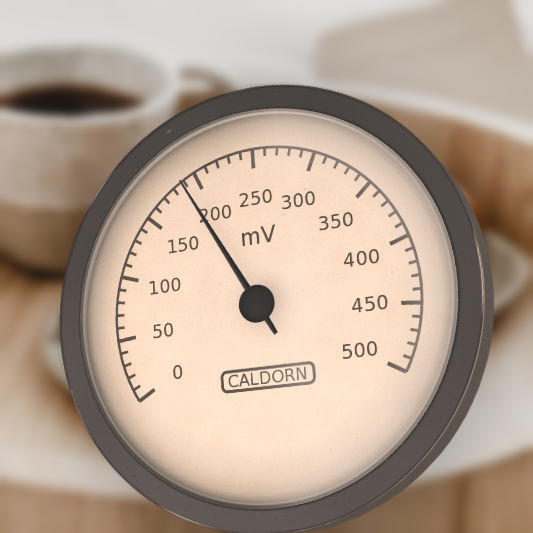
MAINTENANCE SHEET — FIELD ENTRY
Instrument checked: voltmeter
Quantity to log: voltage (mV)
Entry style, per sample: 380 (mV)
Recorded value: 190 (mV)
